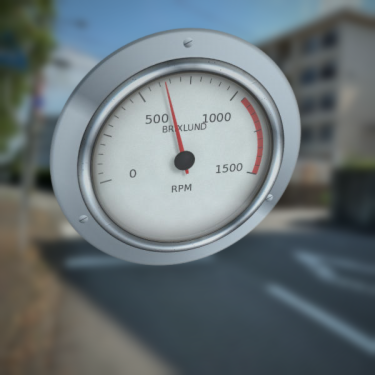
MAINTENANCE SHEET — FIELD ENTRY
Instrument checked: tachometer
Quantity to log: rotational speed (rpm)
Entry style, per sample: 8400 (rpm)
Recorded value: 625 (rpm)
